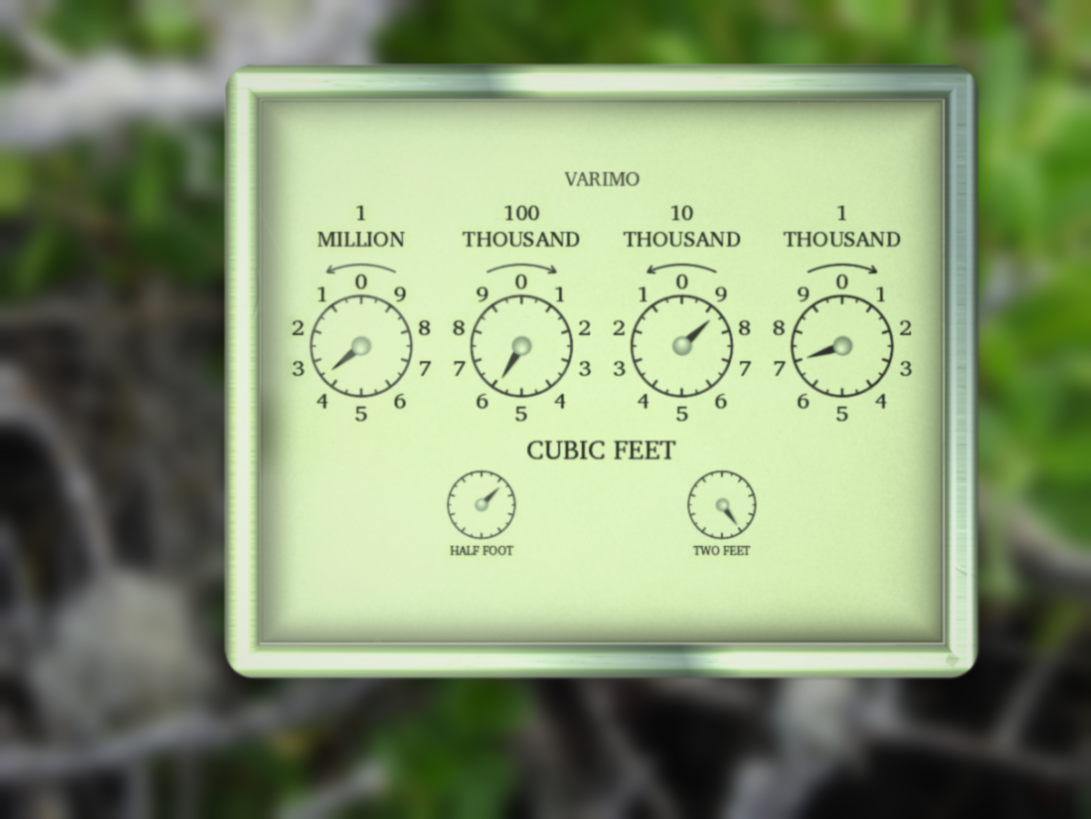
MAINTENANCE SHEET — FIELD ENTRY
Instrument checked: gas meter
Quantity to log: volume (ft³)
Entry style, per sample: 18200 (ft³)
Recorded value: 358700 (ft³)
